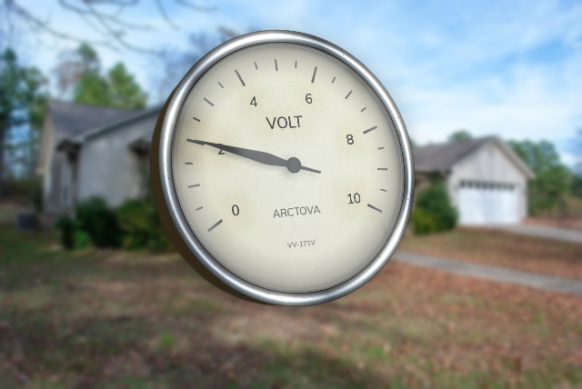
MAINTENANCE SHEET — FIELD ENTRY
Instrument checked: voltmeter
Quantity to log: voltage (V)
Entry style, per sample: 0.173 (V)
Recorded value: 2 (V)
